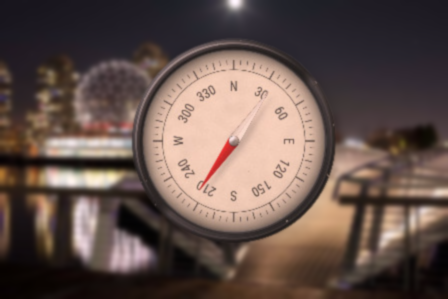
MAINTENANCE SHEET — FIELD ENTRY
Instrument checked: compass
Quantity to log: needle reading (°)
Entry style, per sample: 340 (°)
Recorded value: 215 (°)
